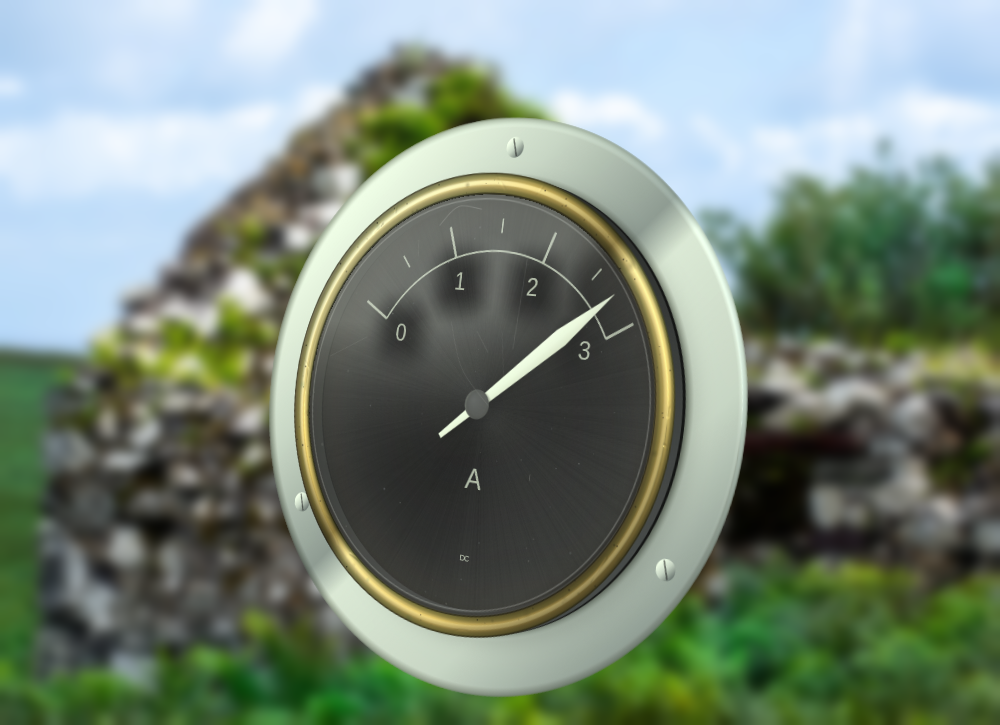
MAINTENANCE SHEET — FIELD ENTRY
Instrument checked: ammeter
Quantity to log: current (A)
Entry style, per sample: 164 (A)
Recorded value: 2.75 (A)
